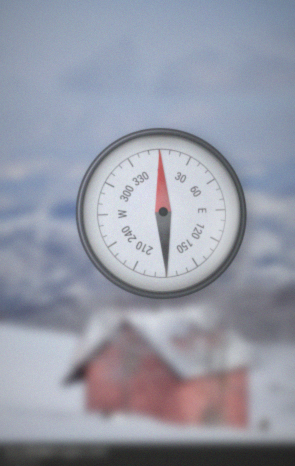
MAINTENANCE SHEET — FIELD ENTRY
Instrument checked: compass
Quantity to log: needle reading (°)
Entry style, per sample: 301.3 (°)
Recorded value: 0 (°)
